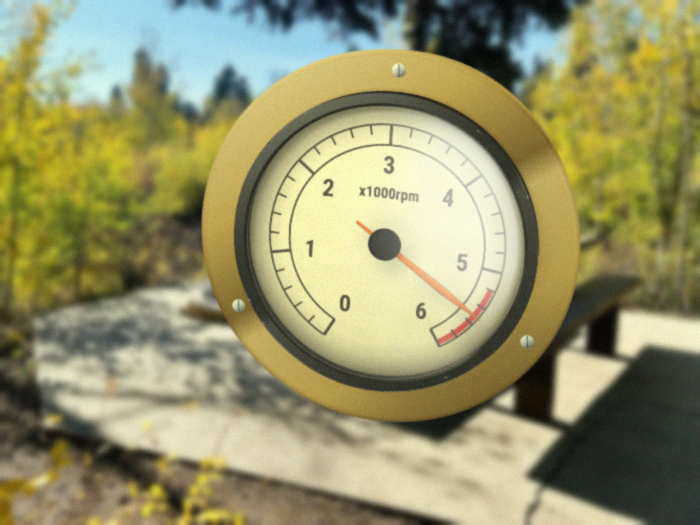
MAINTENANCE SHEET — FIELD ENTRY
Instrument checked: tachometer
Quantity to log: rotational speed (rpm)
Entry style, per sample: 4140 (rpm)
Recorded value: 5500 (rpm)
